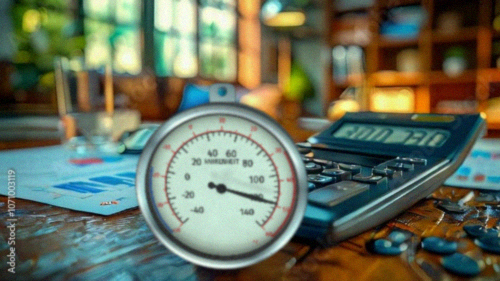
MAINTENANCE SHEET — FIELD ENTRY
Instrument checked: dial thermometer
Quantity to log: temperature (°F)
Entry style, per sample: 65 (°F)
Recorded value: 120 (°F)
